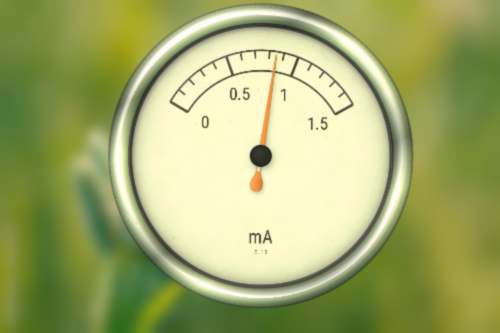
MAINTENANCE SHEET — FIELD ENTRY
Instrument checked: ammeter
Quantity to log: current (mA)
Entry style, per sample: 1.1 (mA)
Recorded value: 0.85 (mA)
